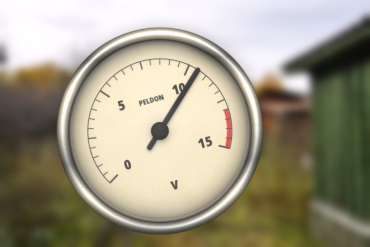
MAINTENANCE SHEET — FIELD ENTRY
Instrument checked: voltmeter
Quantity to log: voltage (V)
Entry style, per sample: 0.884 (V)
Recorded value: 10.5 (V)
